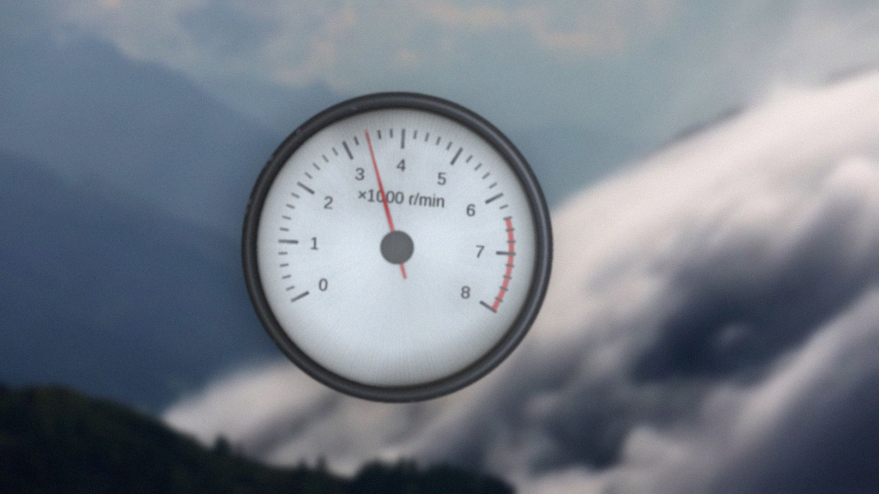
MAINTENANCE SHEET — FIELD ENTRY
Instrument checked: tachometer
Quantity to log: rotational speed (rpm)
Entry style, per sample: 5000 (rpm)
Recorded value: 3400 (rpm)
